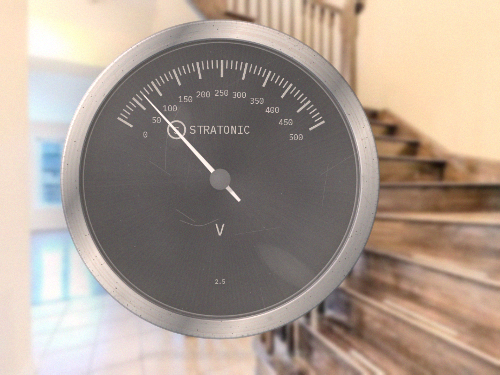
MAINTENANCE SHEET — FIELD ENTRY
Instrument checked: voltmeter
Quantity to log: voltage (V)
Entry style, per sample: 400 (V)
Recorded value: 70 (V)
